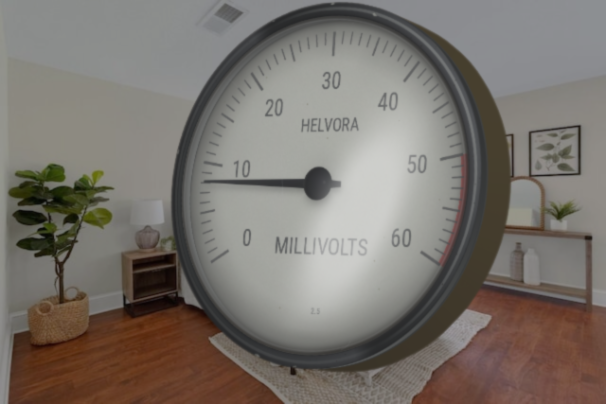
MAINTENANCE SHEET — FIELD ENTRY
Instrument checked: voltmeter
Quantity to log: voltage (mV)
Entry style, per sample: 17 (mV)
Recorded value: 8 (mV)
